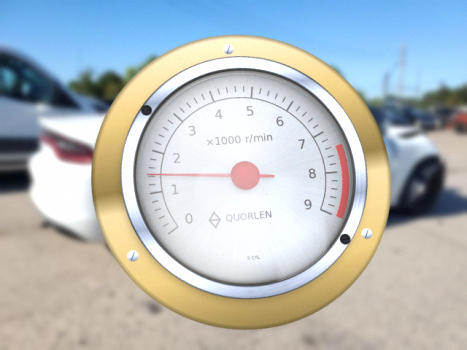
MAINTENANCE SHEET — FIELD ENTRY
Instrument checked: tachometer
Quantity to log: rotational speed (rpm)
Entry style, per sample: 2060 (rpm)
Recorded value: 1400 (rpm)
